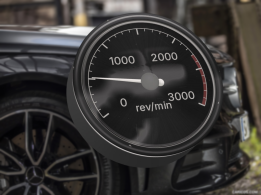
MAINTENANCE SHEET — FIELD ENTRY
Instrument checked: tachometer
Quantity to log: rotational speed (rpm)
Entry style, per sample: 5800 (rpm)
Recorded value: 500 (rpm)
